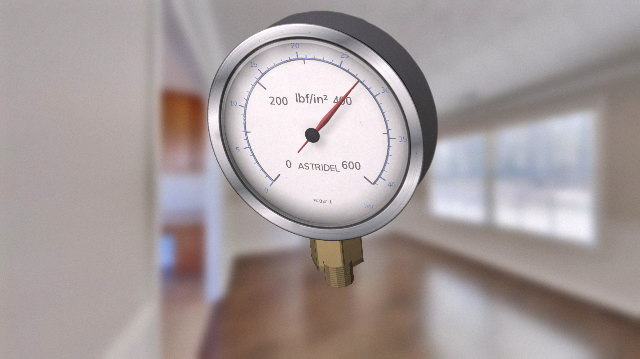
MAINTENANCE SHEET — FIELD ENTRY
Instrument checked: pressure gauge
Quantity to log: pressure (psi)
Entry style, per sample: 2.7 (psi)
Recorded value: 400 (psi)
